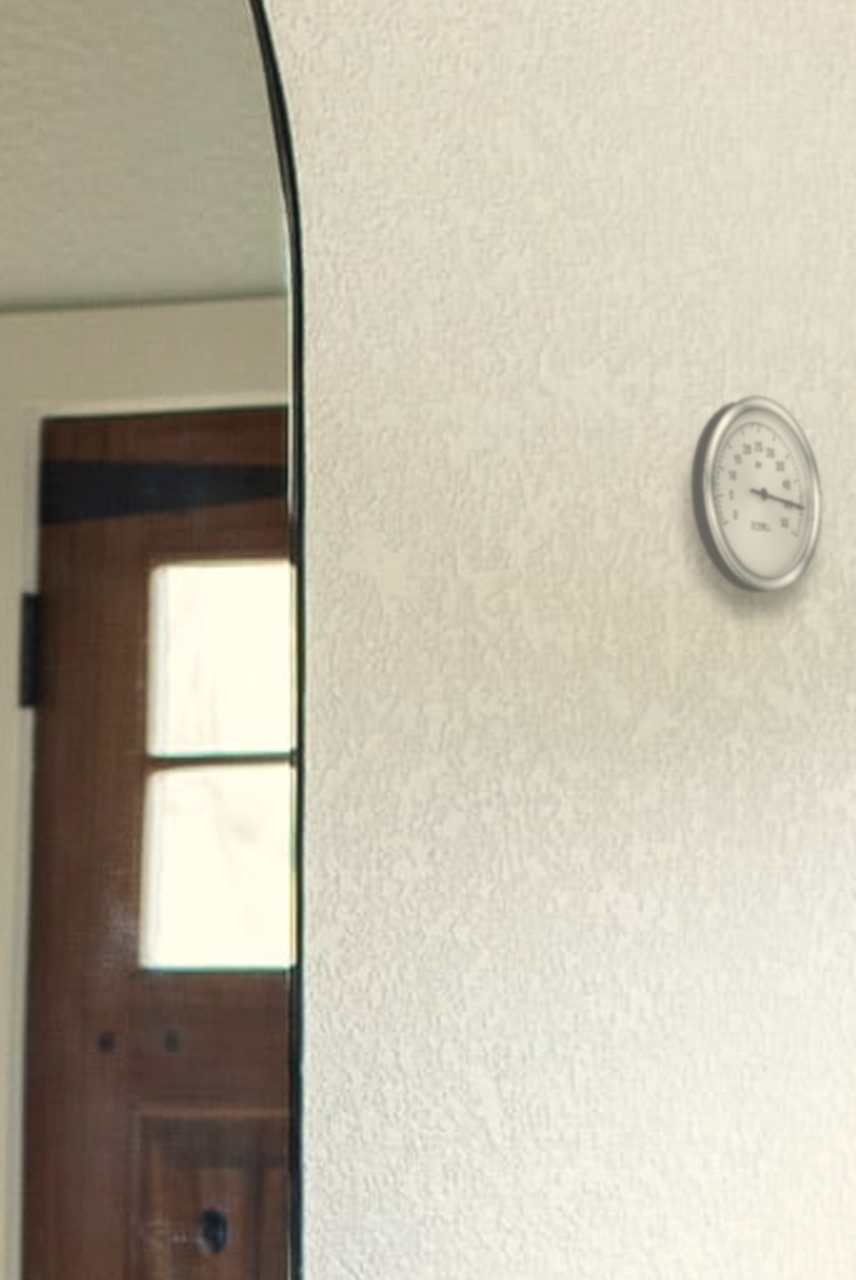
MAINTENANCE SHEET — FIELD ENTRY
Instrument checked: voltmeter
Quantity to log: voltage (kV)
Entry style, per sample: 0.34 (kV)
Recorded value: 45 (kV)
